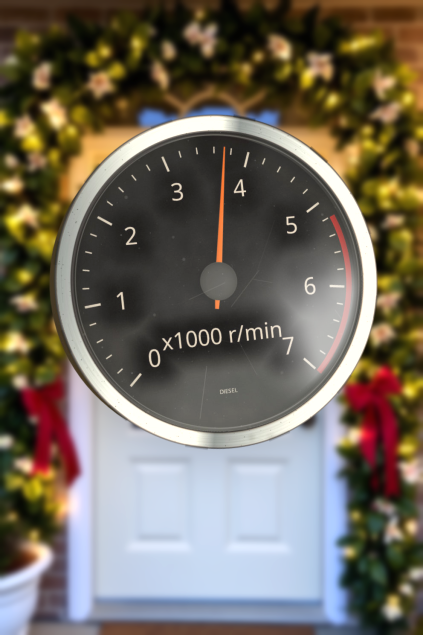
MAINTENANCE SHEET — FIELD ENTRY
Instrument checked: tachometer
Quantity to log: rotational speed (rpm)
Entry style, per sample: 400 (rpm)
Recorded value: 3700 (rpm)
